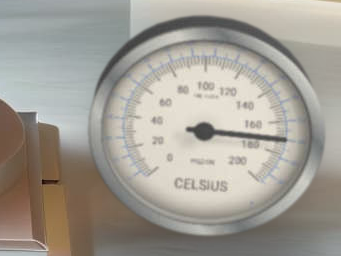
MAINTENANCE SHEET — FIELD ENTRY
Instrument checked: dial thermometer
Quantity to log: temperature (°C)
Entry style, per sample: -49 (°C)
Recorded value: 170 (°C)
